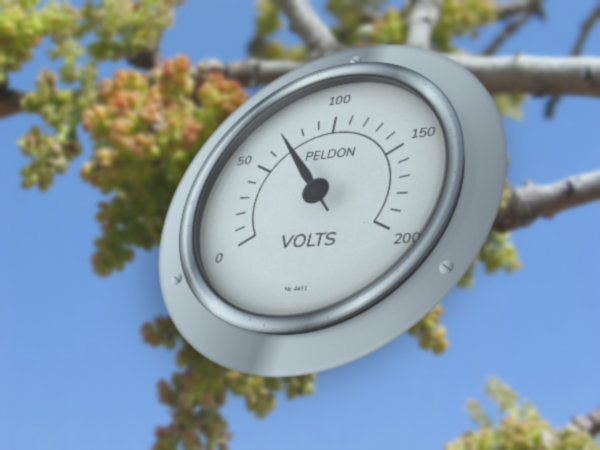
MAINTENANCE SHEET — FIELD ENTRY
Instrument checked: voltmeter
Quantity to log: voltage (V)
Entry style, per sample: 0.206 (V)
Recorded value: 70 (V)
